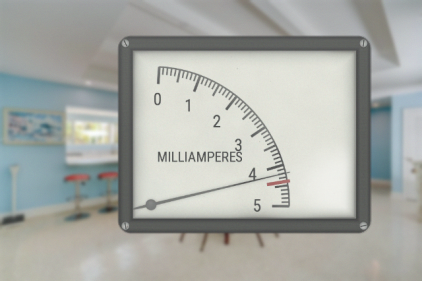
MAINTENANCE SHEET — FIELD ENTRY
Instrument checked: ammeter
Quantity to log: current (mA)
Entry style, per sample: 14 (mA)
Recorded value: 4.2 (mA)
